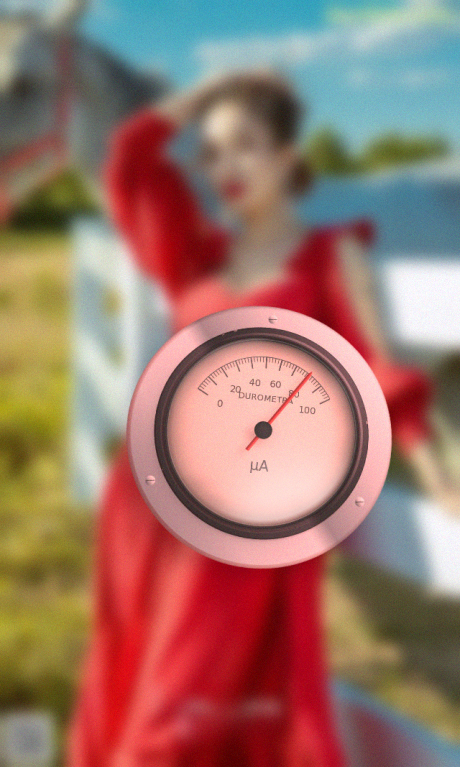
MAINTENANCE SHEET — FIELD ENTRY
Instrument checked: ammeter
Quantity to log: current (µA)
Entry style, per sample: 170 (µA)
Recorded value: 80 (µA)
